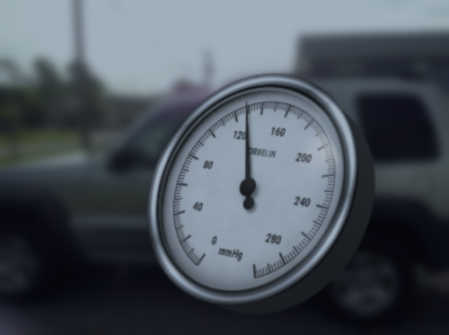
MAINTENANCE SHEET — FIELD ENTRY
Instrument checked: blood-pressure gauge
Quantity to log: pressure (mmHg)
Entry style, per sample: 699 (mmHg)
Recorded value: 130 (mmHg)
